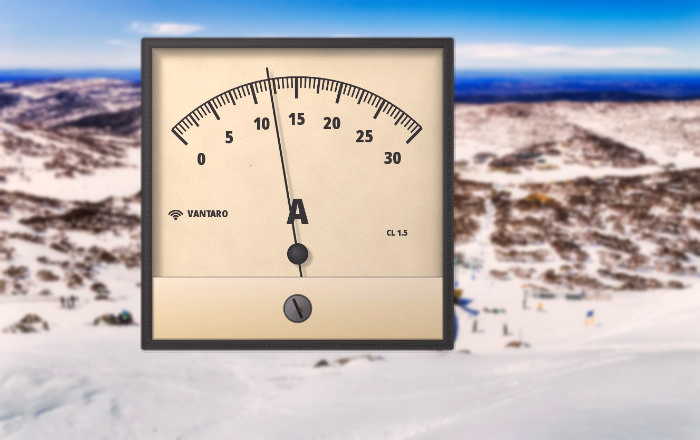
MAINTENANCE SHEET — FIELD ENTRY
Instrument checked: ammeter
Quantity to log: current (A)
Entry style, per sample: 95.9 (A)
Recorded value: 12 (A)
